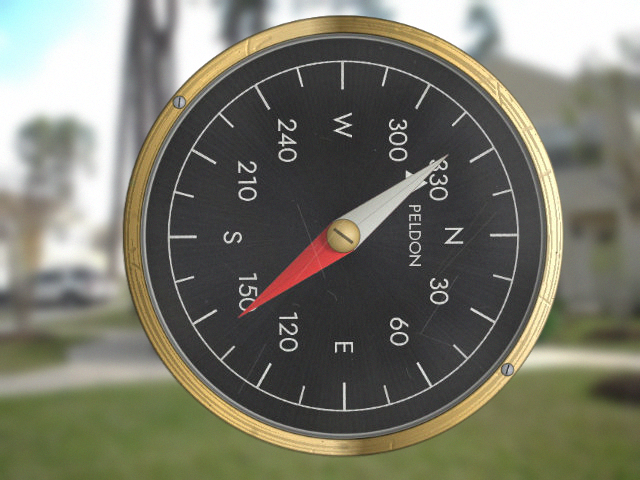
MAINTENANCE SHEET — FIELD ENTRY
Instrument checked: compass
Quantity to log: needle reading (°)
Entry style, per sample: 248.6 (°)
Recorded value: 142.5 (°)
